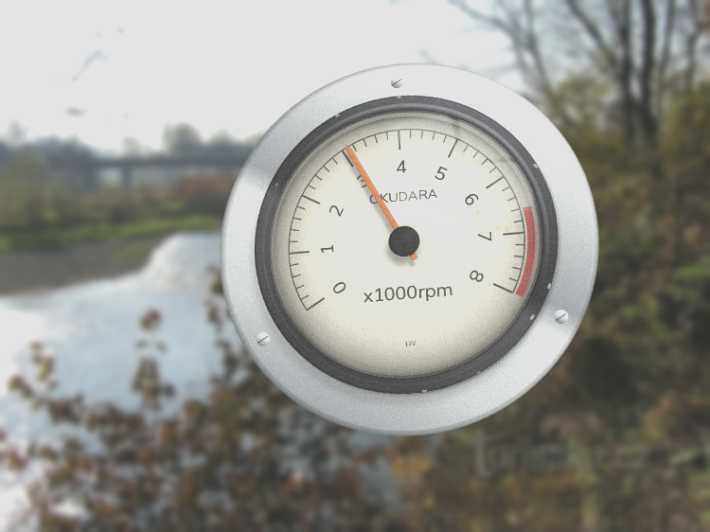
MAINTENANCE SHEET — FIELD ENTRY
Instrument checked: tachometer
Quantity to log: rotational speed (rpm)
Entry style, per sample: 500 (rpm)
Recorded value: 3100 (rpm)
